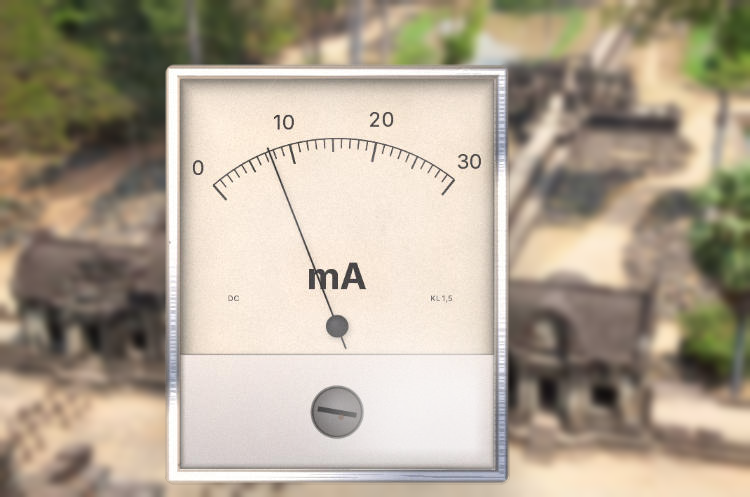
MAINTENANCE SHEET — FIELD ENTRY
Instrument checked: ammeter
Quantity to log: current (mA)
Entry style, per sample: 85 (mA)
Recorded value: 7.5 (mA)
